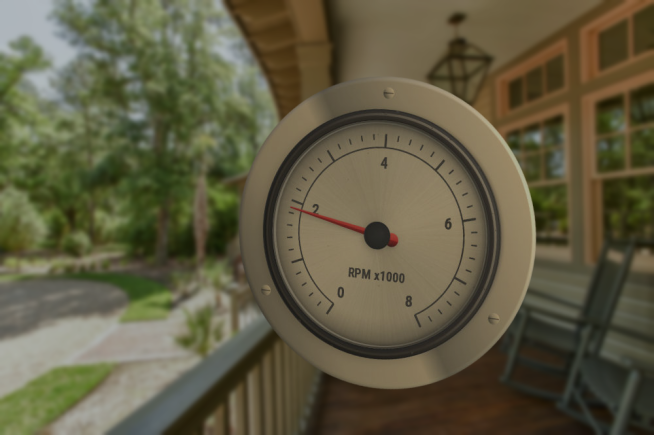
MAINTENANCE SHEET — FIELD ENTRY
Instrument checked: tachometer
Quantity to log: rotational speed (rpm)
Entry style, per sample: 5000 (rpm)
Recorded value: 1900 (rpm)
